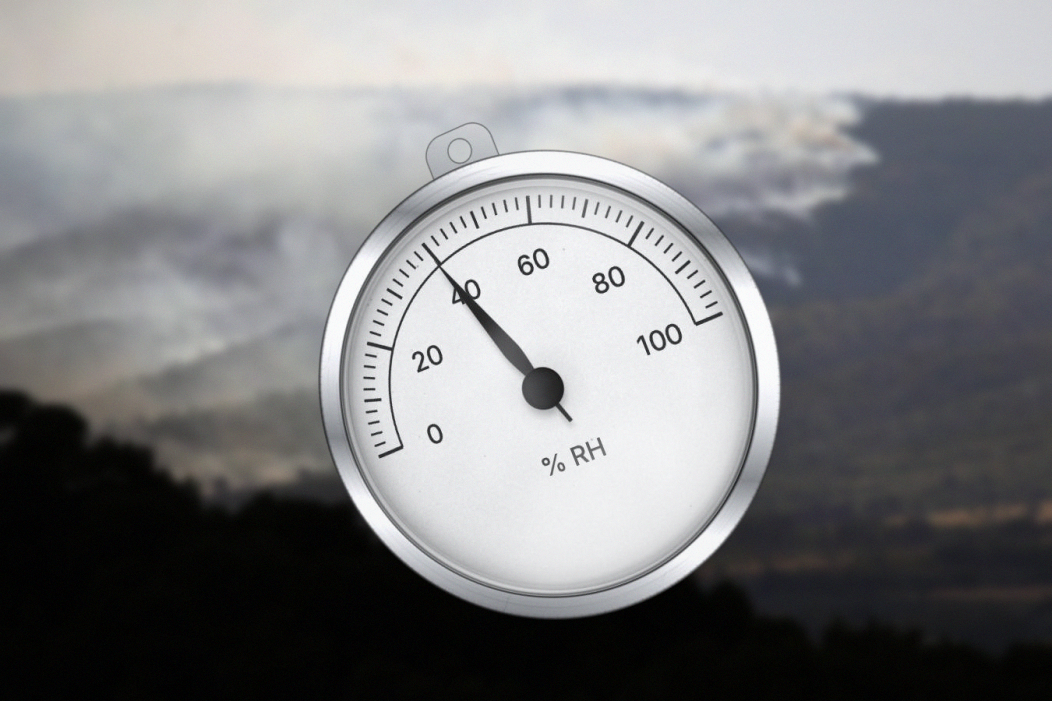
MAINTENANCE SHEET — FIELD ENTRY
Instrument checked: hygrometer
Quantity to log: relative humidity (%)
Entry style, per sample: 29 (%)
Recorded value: 40 (%)
